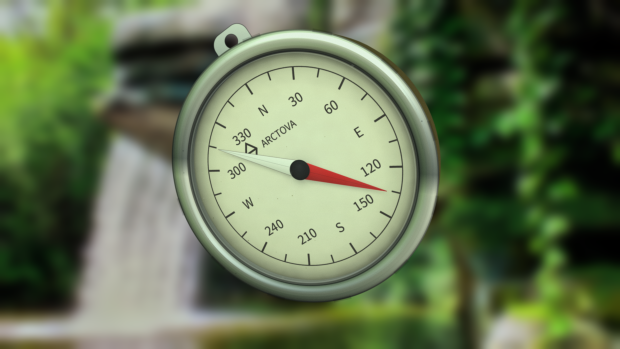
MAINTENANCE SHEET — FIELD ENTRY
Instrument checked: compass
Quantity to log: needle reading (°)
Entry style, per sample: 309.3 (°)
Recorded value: 135 (°)
